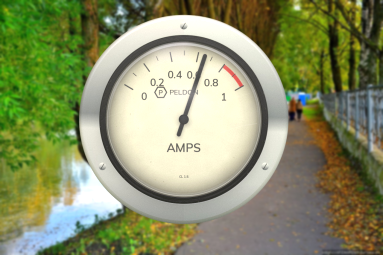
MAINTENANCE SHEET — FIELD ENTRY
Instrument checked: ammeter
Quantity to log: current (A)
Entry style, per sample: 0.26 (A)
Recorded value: 0.65 (A)
